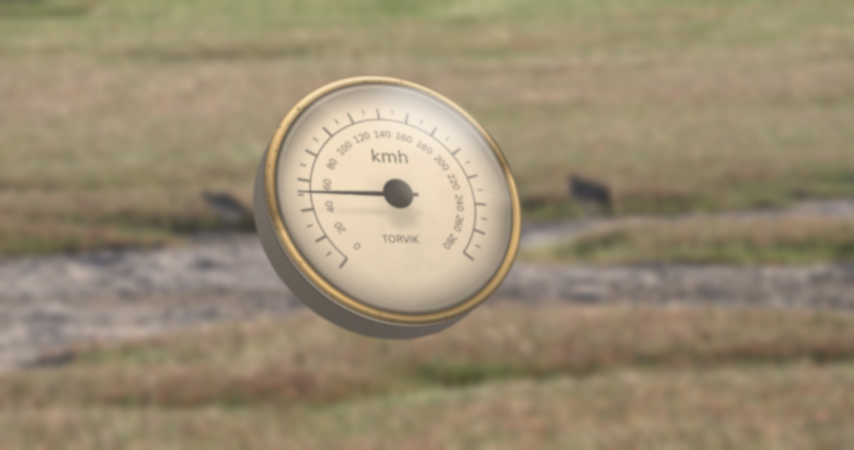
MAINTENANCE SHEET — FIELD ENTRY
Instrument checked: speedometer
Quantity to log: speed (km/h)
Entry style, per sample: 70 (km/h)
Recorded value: 50 (km/h)
